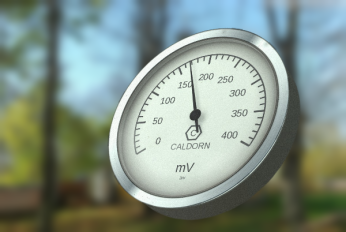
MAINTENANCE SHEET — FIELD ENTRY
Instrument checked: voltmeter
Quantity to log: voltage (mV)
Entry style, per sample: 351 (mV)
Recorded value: 170 (mV)
